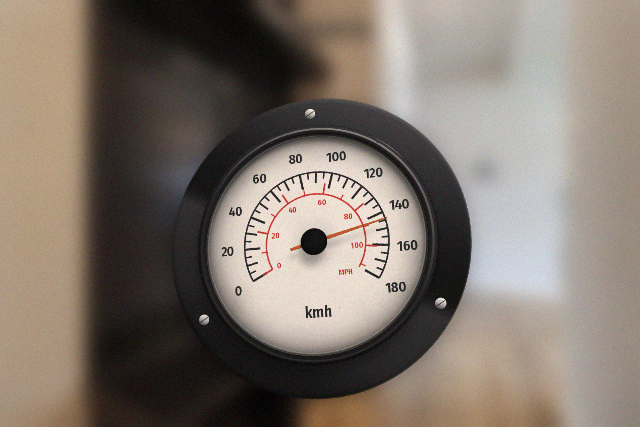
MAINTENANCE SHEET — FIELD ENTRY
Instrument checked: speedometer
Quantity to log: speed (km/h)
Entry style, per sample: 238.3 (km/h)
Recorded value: 145 (km/h)
